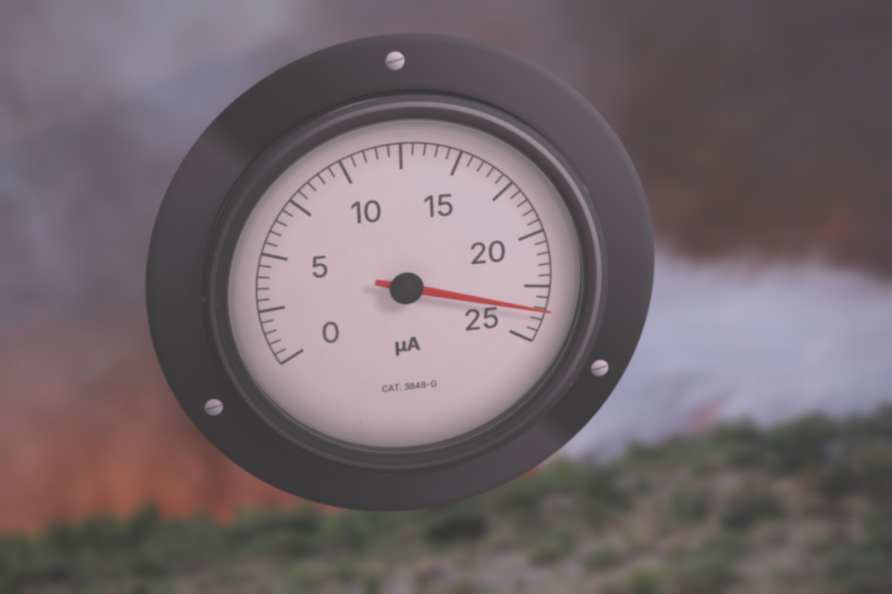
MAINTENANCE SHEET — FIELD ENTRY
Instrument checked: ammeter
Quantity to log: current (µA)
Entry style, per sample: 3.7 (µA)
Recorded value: 23.5 (µA)
